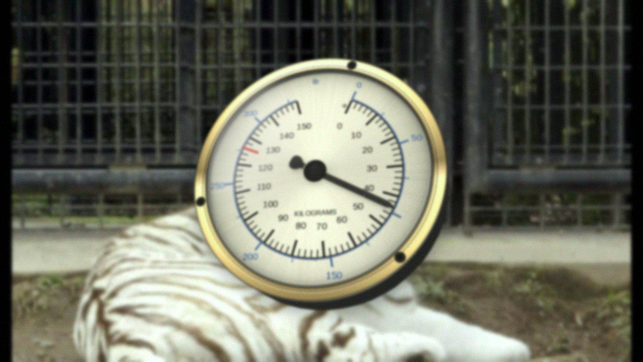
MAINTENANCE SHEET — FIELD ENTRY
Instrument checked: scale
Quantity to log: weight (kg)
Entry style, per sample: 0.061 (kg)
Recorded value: 44 (kg)
